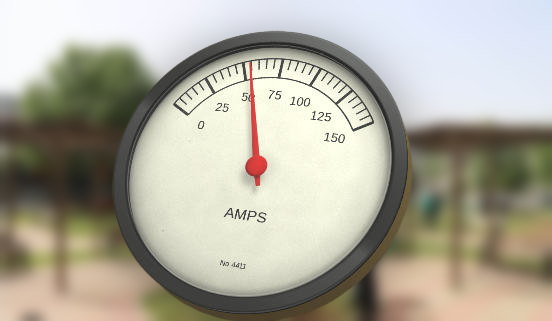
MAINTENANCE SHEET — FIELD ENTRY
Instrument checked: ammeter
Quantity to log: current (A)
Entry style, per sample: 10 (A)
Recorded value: 55 (A)
